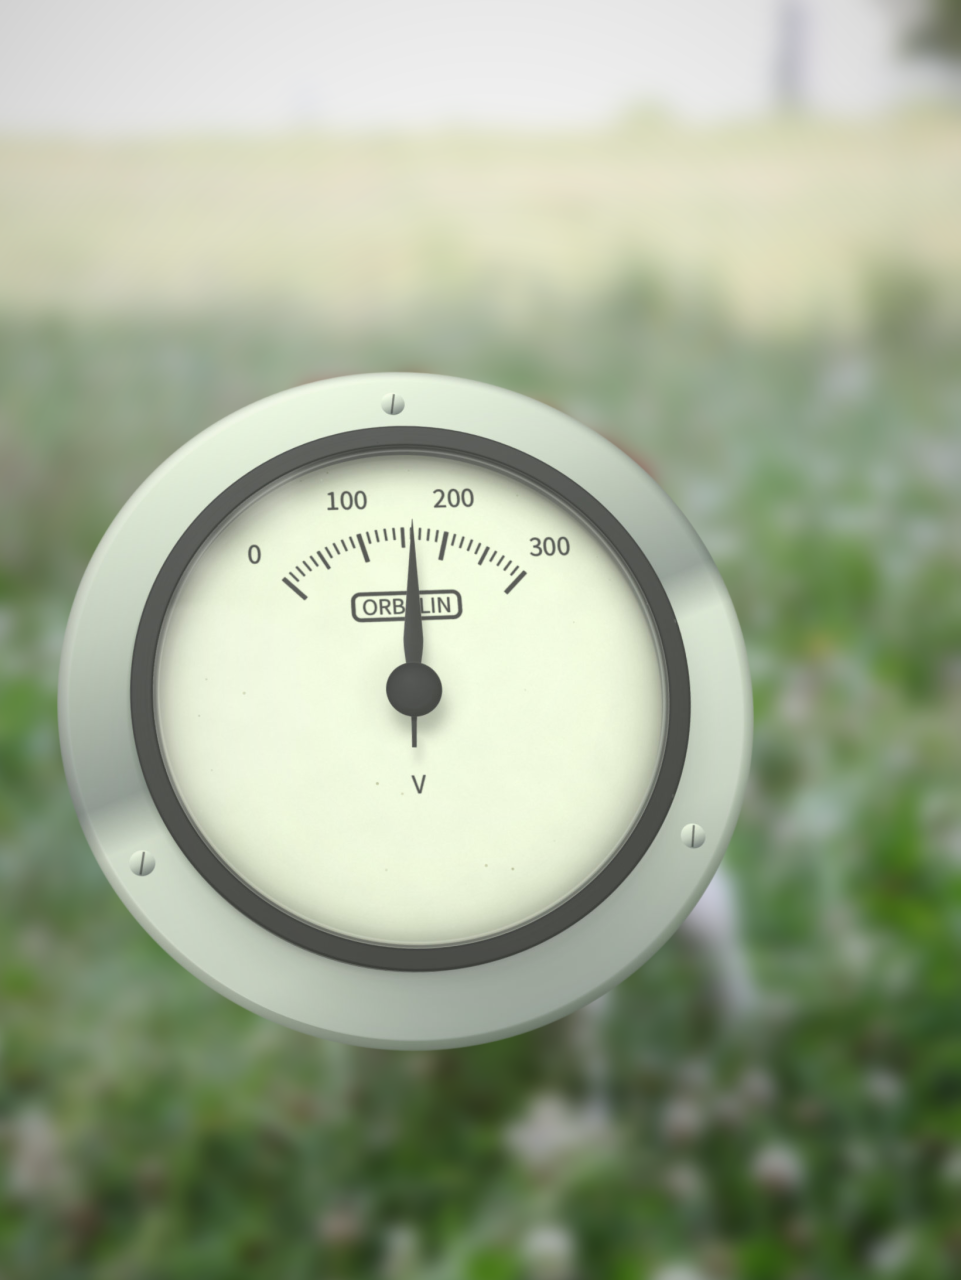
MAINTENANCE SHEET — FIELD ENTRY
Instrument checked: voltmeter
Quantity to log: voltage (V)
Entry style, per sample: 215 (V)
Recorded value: 160 (V)
